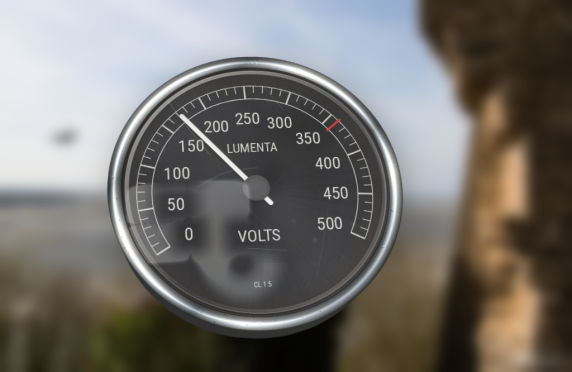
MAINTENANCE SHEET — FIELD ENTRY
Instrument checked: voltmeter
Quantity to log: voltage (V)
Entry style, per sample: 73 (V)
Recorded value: 170 (V)
